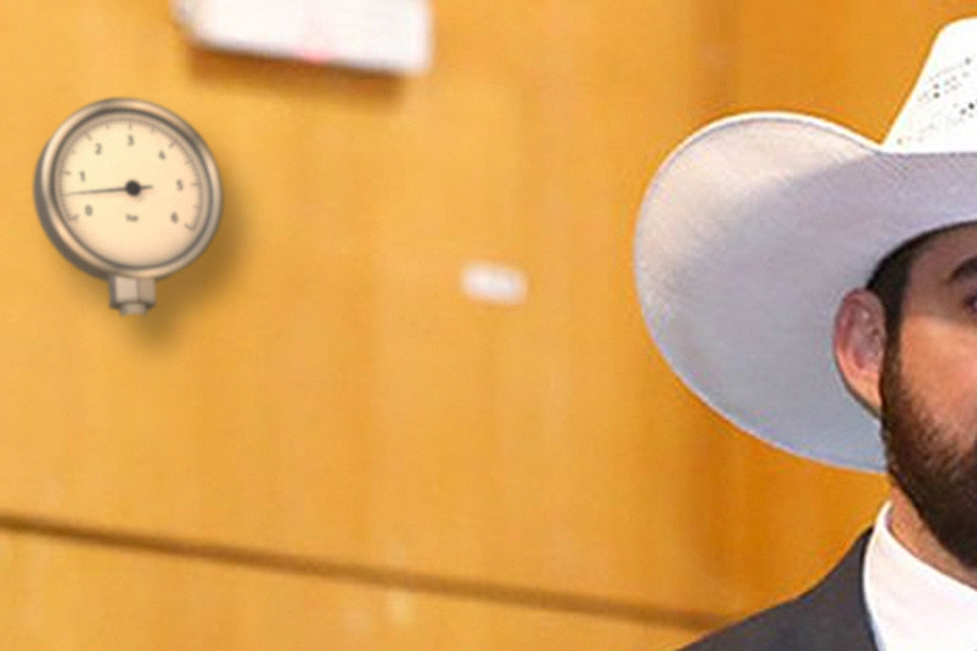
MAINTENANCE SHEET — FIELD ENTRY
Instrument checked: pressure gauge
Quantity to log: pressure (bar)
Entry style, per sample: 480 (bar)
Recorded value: 0.5 (bar)
